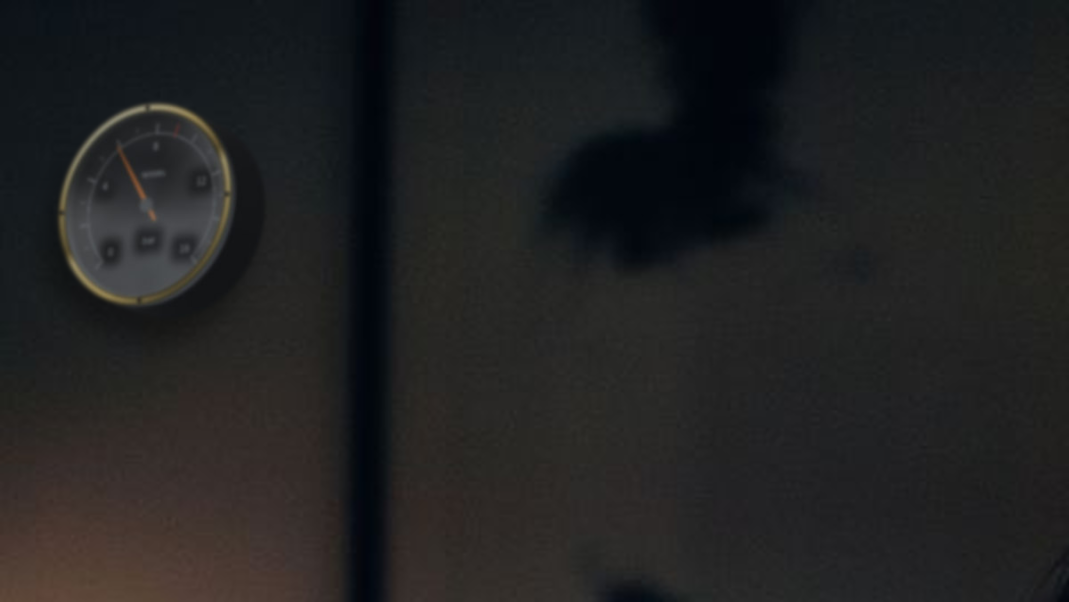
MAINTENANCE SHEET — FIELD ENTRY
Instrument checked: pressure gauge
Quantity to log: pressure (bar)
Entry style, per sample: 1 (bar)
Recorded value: 6 (bar)
